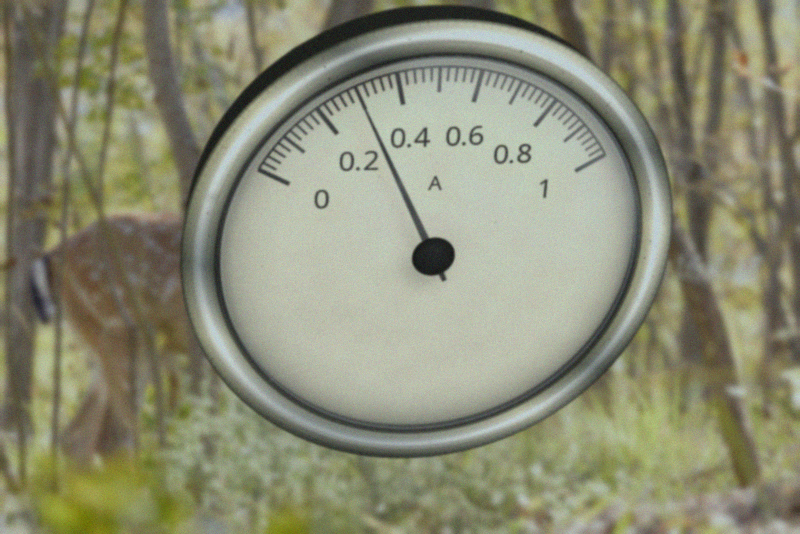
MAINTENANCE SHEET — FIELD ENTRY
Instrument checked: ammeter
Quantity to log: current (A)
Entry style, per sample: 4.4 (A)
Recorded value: 0.3 (A)
